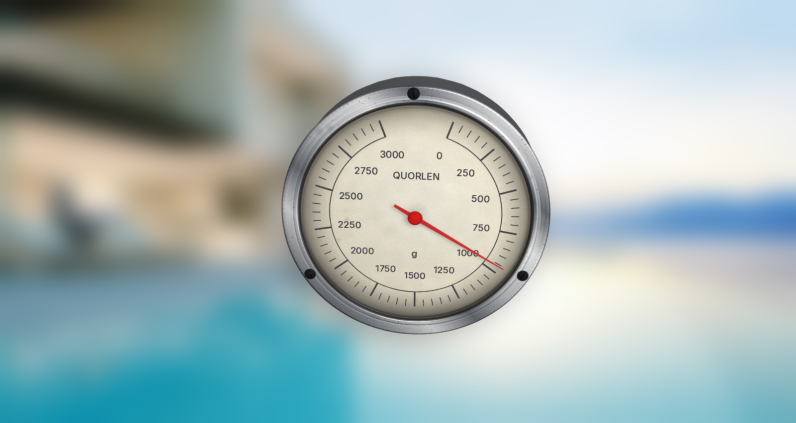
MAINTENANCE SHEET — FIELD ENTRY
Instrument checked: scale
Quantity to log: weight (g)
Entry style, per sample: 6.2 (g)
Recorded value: 950 (g)
